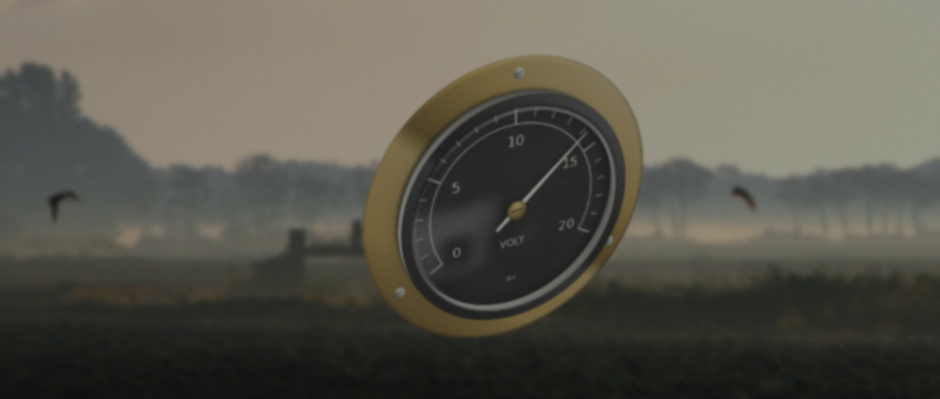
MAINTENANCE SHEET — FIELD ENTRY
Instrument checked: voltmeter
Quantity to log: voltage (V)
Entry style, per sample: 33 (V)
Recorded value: 14 (V)
